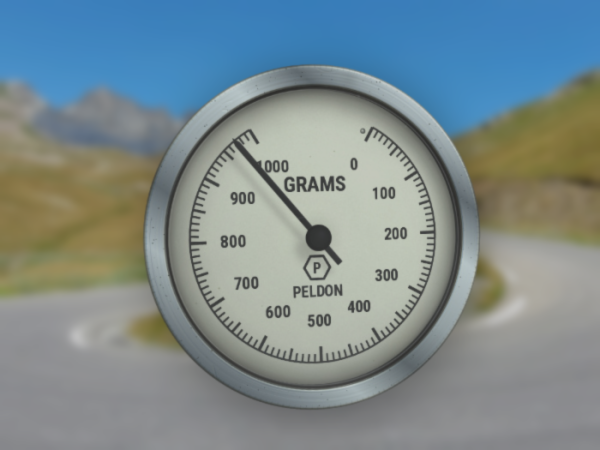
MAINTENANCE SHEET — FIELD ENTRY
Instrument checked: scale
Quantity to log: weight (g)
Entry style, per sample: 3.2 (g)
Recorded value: 970 (g)
